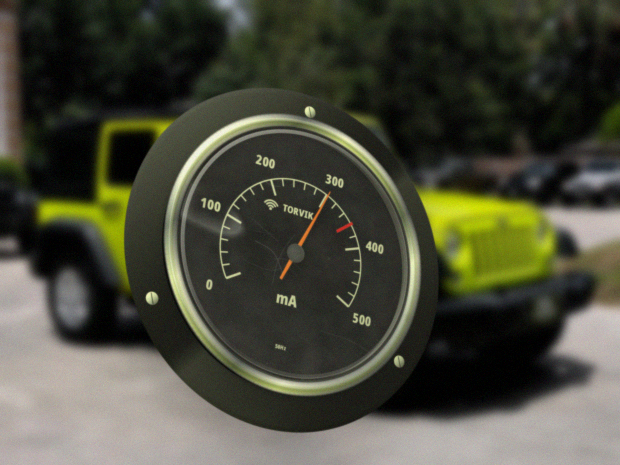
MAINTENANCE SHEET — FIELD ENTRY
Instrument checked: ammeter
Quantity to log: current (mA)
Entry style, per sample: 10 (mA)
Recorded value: 300 (mA)
